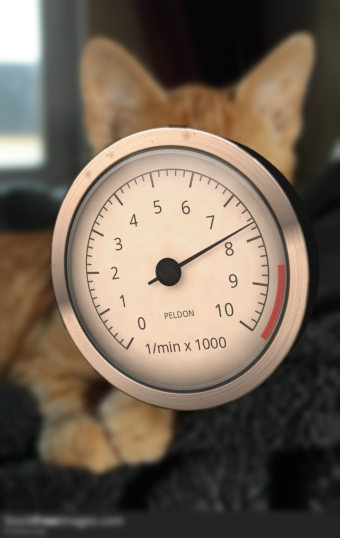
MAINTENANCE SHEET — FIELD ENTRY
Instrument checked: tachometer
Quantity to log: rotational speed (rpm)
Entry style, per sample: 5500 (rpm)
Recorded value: 7700 (rpm)
